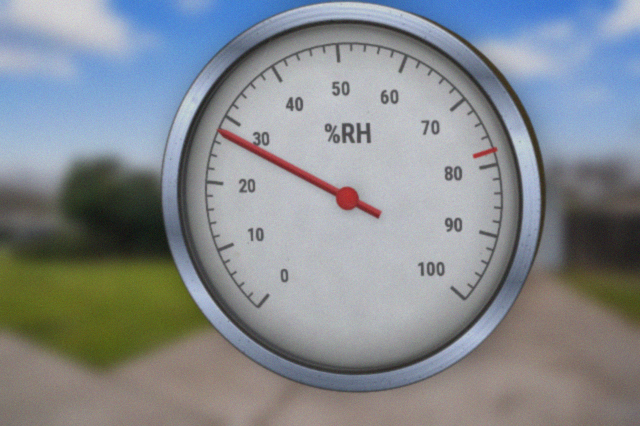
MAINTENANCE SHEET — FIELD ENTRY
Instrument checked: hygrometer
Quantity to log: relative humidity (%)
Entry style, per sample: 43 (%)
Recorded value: 28 (%)
